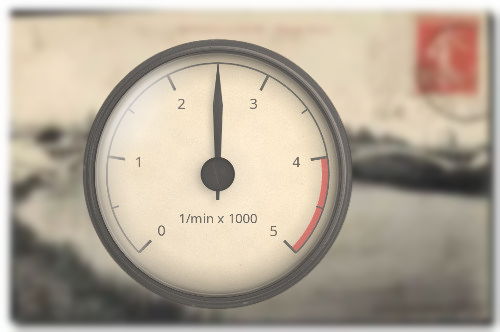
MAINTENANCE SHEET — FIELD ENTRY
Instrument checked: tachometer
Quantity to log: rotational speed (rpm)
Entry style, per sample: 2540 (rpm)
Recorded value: 2500 (rpm)
